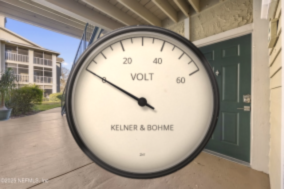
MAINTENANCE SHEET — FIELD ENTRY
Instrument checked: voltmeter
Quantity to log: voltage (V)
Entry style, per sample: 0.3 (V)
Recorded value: 0 (V)
